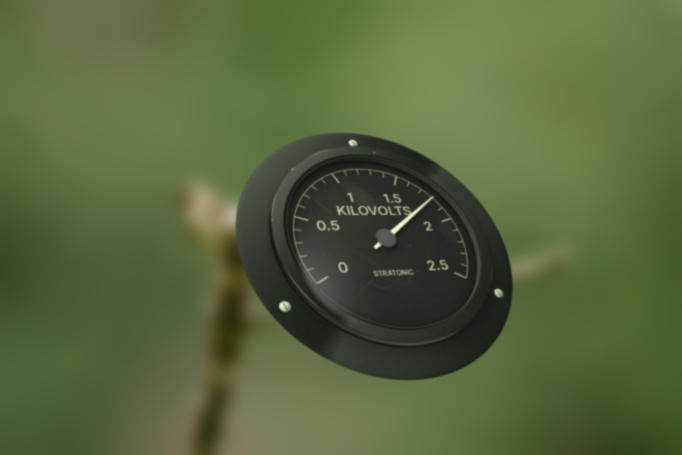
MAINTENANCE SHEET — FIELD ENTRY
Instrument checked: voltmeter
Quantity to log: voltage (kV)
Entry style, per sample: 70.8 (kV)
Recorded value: 1.8 (kV)
